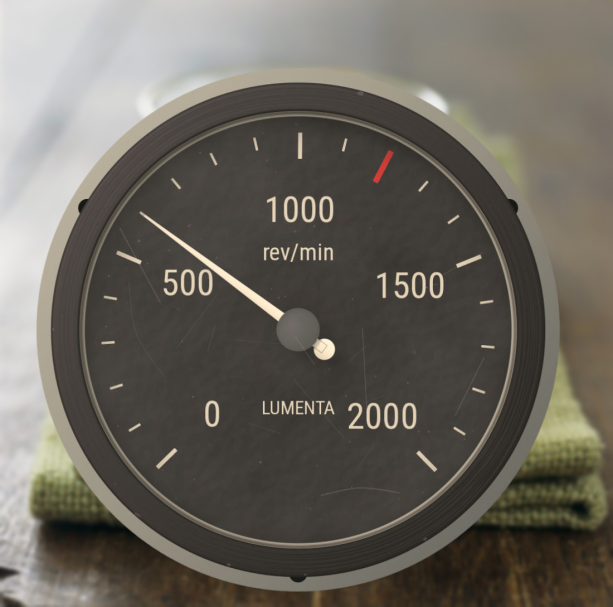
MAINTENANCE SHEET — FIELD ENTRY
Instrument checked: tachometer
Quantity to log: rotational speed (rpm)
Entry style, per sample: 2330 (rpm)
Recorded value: 600 (rpm)
